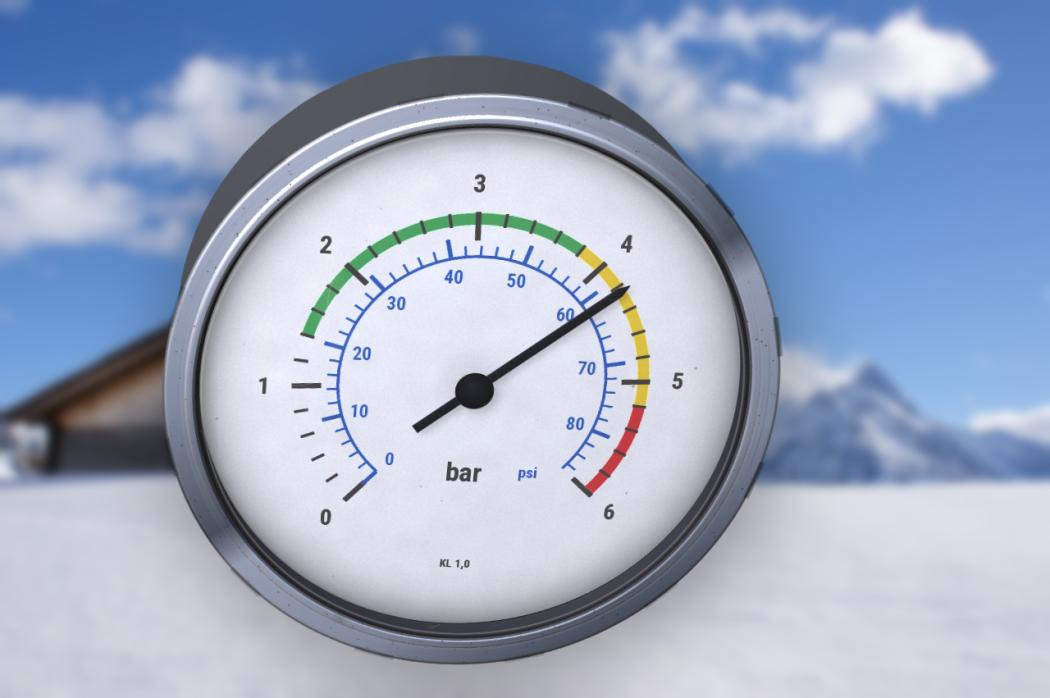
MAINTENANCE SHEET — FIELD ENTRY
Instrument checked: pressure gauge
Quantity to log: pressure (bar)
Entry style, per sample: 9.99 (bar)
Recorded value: 4.2 (bar)
